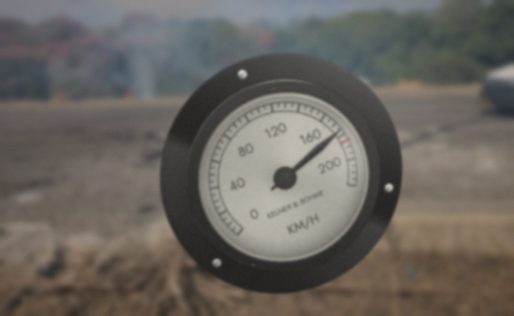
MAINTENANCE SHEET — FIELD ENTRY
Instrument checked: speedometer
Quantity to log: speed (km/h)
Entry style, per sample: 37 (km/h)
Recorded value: 175 (km/h)
